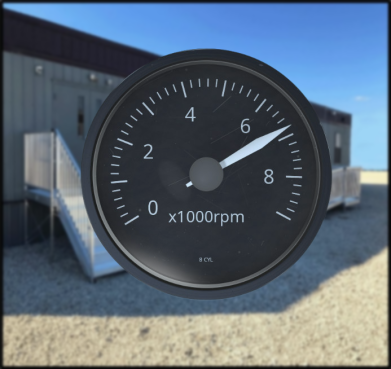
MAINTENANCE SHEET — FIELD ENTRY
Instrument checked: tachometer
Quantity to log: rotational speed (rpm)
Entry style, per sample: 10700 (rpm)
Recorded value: 6800 (rpm)
